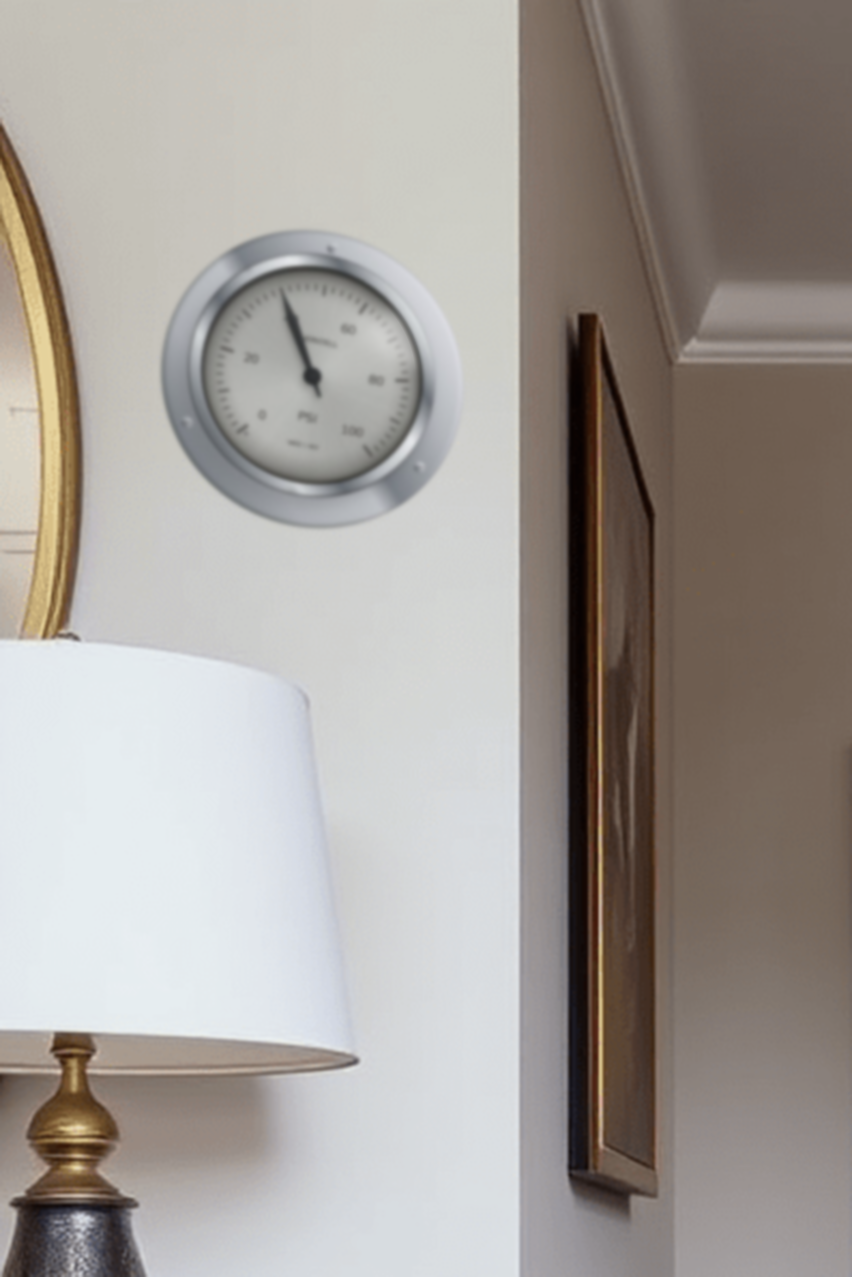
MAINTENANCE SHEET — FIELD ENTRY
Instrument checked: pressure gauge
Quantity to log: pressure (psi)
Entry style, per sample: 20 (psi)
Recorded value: 40 (psi)
